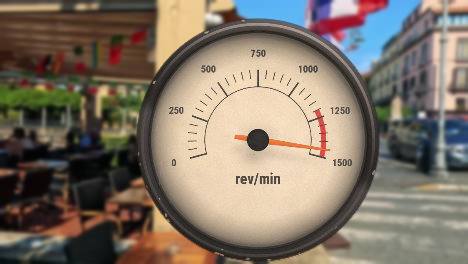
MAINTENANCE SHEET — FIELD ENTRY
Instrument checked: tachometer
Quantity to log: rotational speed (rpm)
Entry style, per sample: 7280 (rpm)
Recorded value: 1450 (rpm)
